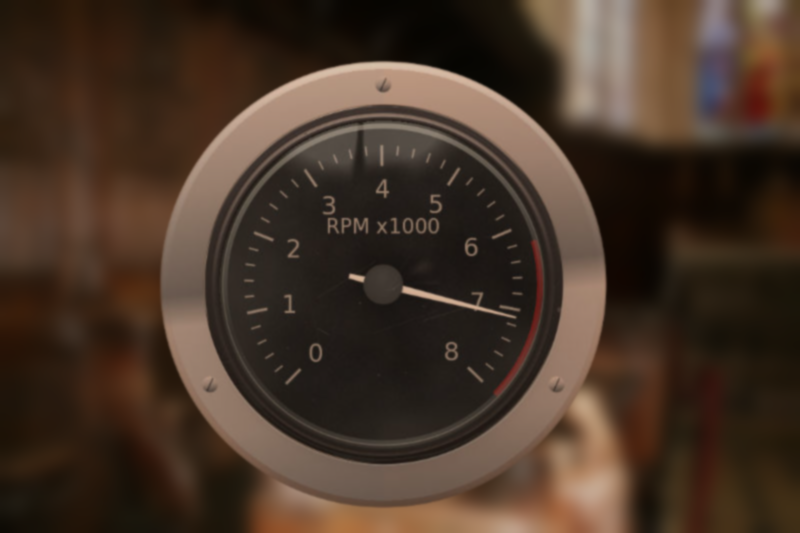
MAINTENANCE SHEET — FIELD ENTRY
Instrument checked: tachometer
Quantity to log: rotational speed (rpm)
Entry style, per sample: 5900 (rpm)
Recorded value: 7100 (rpm)
